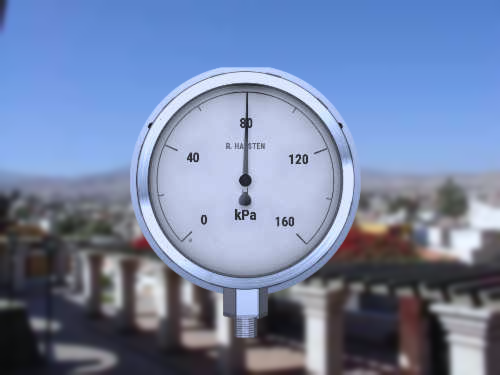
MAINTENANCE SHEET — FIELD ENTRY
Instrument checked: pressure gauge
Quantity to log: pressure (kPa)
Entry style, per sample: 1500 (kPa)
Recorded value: 80 (kPa)
